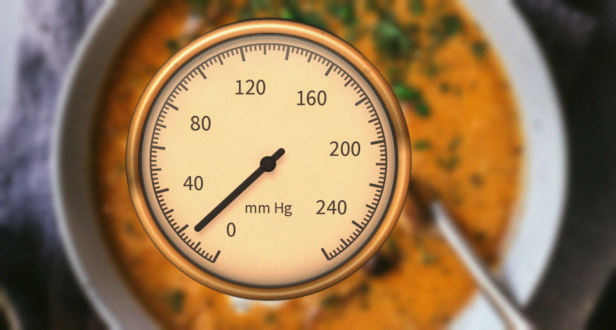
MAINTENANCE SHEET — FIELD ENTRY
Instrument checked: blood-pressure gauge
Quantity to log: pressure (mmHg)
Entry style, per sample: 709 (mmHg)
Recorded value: 16 (mmHg)
